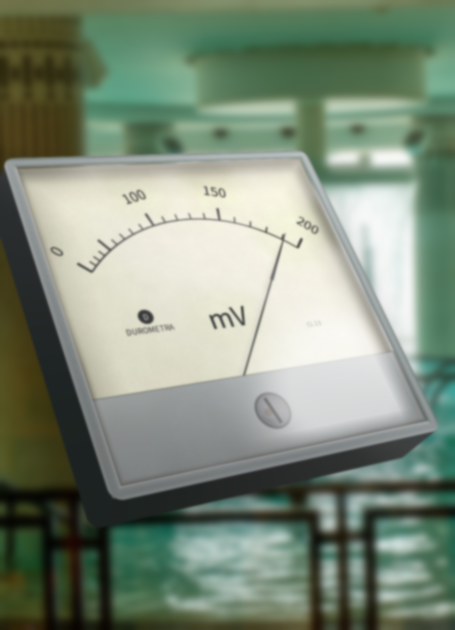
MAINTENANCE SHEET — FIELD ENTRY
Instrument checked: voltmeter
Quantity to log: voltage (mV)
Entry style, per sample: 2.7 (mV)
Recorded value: 190 (mV)
